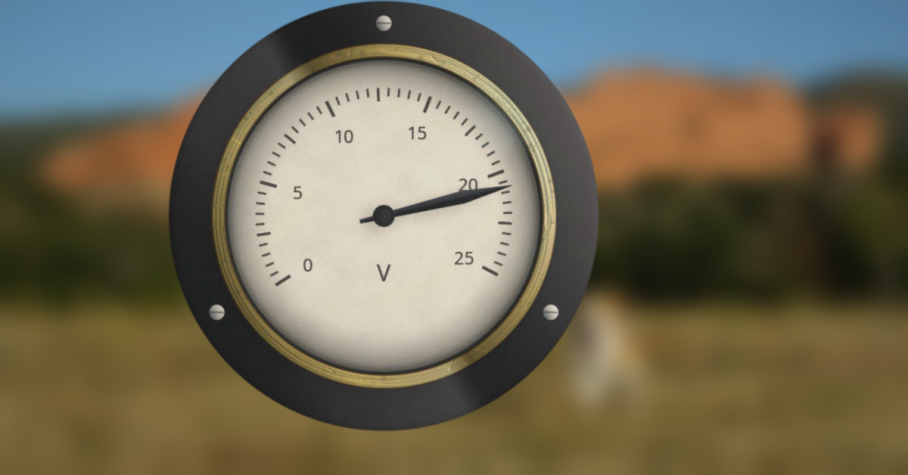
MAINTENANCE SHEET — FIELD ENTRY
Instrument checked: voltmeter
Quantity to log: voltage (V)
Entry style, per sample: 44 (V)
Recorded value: 20.75 (V)
